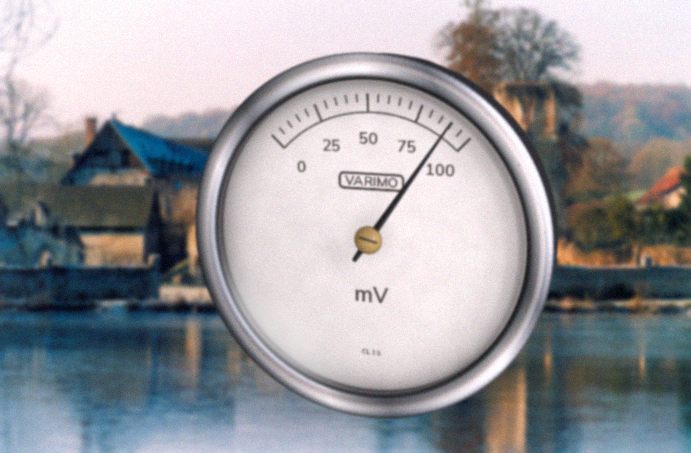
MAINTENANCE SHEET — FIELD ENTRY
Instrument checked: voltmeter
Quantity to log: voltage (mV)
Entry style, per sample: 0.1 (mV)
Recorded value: 90 (mV)
